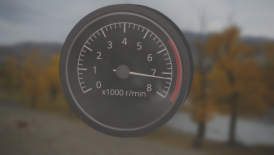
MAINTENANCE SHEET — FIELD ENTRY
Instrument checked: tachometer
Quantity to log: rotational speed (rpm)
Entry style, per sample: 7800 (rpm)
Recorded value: 7200 (rpm)
